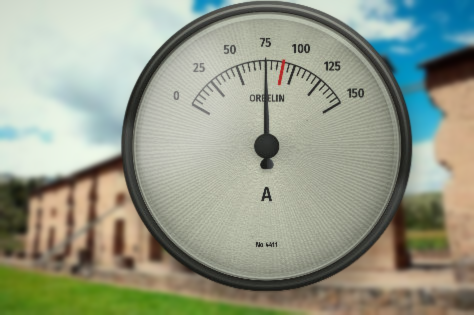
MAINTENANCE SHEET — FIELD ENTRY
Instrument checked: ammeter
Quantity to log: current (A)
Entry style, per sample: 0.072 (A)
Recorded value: 75 (A)
